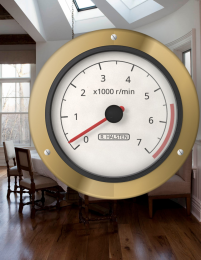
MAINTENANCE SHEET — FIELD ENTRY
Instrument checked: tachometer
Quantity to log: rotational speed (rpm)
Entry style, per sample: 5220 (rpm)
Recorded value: 250 (rpm)
